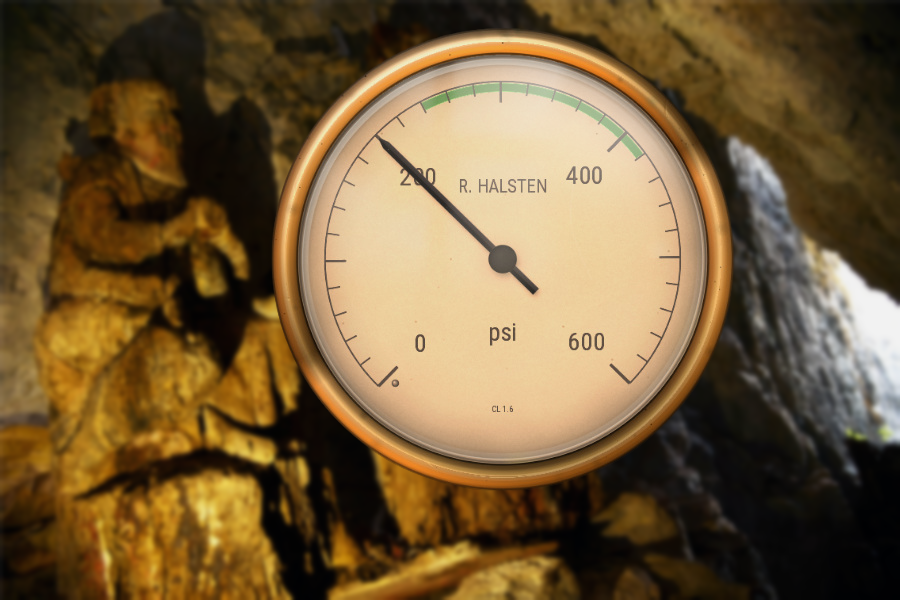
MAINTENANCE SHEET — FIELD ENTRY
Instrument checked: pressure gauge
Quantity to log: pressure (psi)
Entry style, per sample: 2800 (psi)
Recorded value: 200 (psi)
